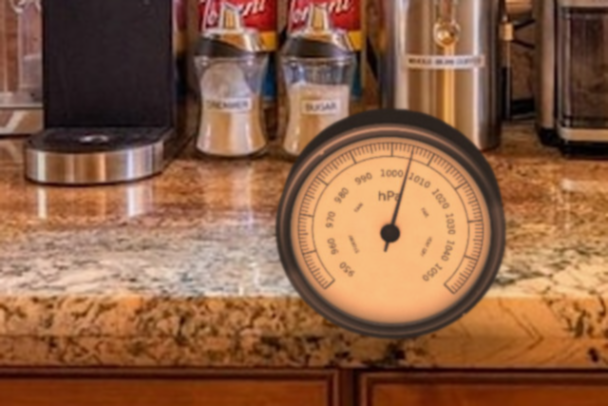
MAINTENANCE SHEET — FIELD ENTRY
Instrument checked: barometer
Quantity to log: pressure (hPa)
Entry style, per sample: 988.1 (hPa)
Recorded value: 1005 (hPa)
